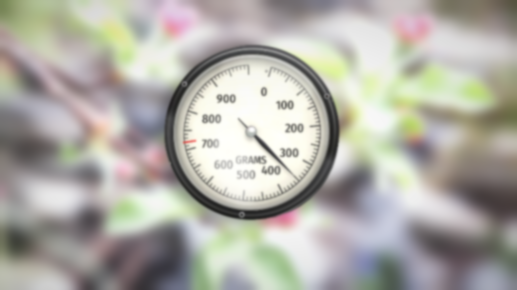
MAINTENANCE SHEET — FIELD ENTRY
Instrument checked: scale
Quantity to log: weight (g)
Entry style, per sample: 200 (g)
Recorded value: 350 (g)
